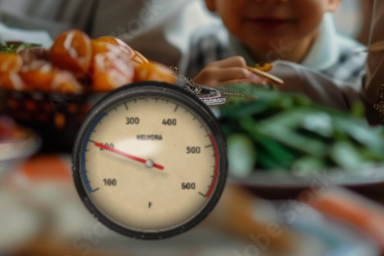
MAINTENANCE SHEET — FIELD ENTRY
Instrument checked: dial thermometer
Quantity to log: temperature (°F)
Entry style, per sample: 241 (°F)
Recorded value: 200 (°F)
